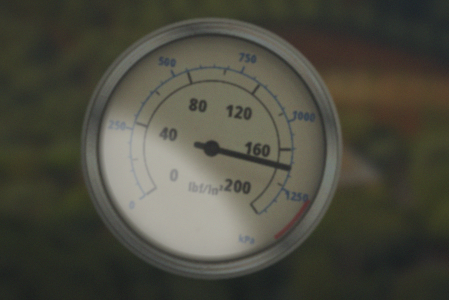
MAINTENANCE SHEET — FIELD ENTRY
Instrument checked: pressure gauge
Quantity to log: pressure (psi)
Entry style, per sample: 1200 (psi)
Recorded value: 170 (psi)
